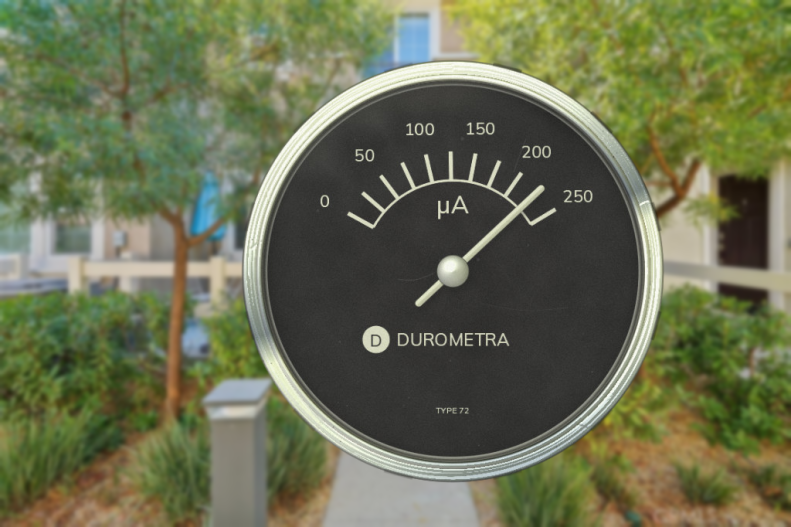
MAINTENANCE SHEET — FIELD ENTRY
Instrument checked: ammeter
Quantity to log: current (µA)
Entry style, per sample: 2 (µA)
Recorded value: 225 (µA)
